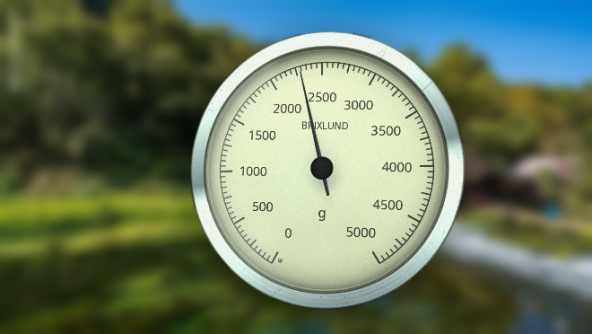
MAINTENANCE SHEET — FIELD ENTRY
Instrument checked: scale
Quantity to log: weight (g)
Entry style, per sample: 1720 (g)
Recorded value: 2300 (g)
